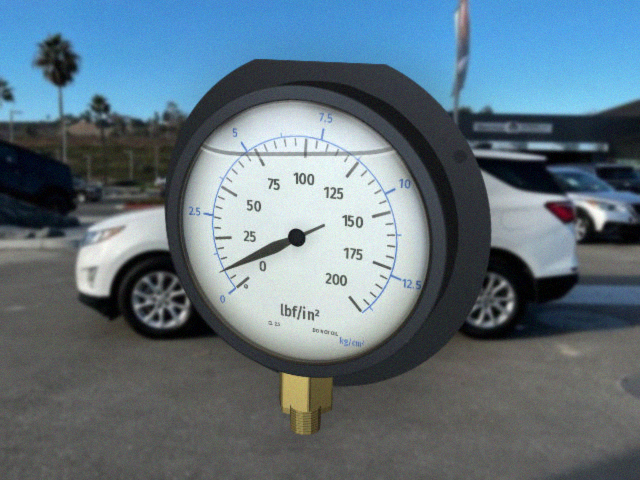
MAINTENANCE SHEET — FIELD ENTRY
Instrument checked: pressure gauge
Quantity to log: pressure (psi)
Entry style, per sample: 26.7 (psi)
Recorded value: 10 (psi)
